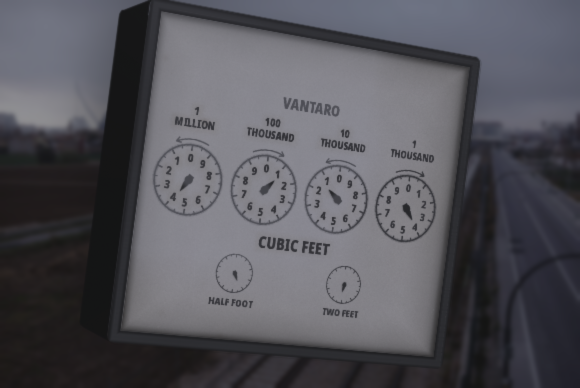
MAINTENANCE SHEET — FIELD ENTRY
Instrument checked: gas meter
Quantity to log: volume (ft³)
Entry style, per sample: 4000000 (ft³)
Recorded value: 411400 (ft³)
